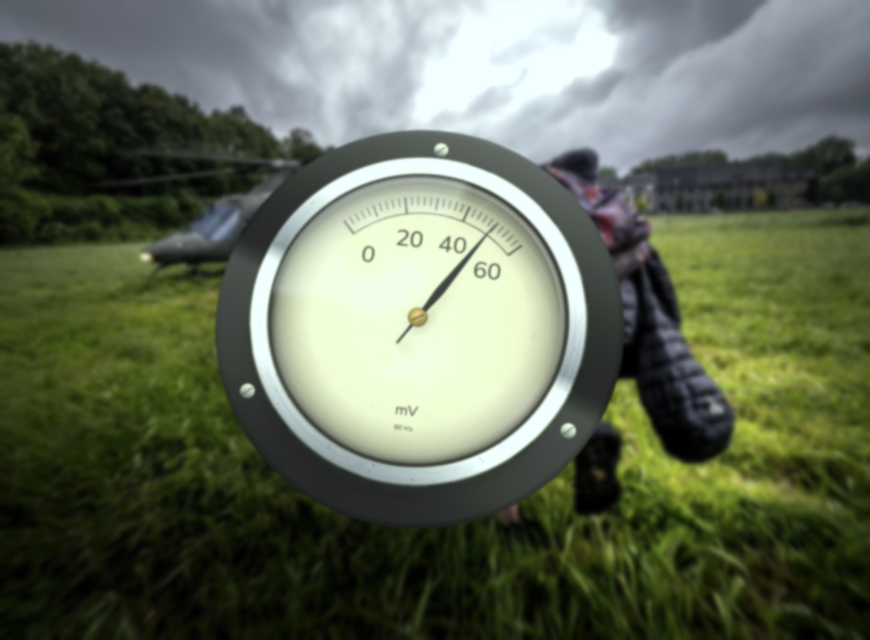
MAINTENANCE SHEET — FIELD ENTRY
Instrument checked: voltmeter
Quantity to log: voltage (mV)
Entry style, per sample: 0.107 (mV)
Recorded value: 50 (mV)
